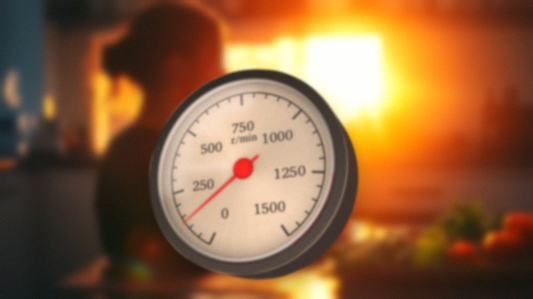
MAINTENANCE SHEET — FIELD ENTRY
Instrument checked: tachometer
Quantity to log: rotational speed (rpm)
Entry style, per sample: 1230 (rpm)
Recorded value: 125 (rpm)
